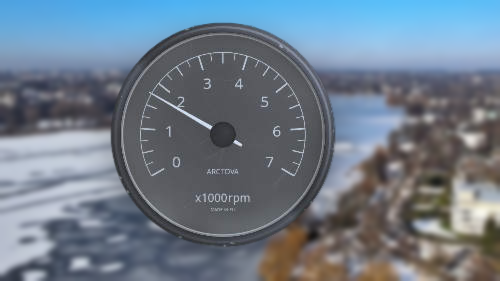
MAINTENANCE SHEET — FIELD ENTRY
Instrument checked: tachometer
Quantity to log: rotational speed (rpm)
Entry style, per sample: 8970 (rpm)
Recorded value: 1750 (rpm)
